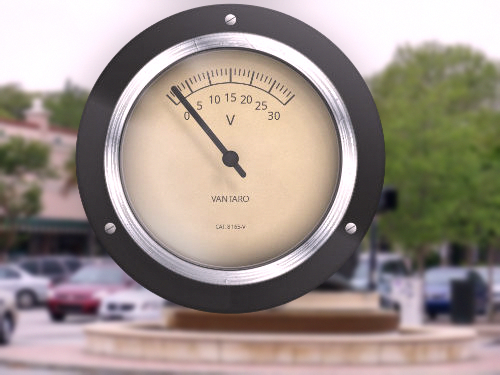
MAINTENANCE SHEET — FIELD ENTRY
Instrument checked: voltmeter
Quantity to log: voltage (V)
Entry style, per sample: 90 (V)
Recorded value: 2 (V)
